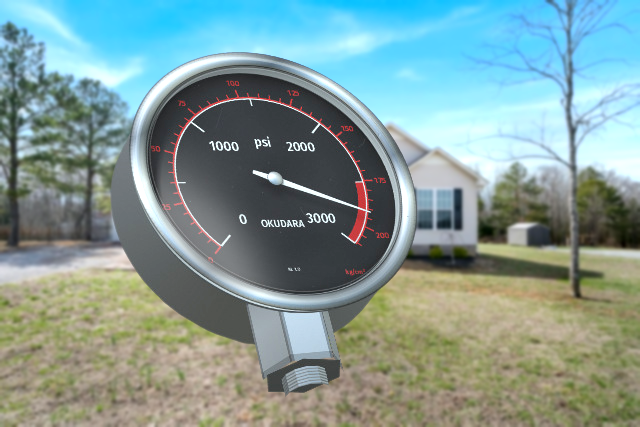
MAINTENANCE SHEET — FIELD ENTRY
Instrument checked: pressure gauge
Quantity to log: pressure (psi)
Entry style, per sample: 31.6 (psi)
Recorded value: 2750 (psi)
